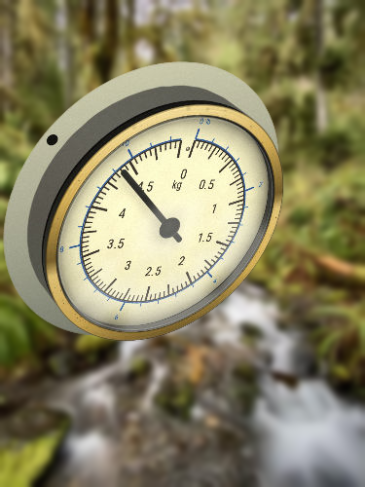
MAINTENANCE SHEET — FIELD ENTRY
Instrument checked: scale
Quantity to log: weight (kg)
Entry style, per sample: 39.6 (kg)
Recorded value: 4.4 (kg)
